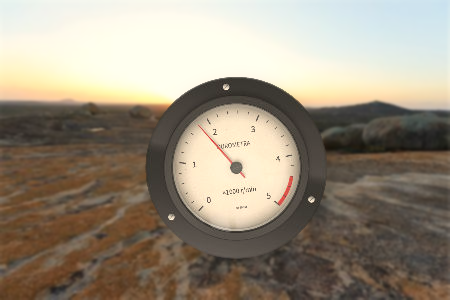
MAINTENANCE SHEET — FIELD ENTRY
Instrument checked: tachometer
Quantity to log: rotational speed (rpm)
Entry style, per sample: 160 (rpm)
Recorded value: 1800 (rpm)
